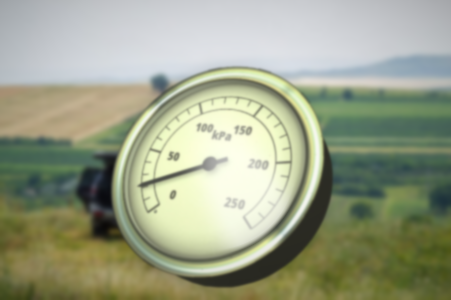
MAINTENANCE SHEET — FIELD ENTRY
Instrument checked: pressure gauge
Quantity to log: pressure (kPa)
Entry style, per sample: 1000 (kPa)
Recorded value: 20 (kPa)
